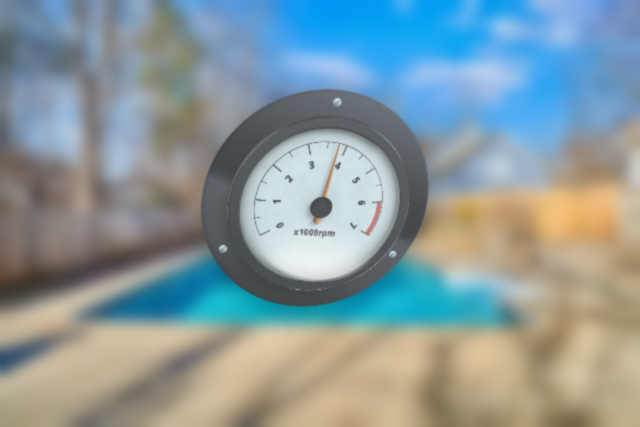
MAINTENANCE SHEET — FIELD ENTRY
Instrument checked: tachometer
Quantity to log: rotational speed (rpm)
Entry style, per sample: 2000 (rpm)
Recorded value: 3750 (rpm)
